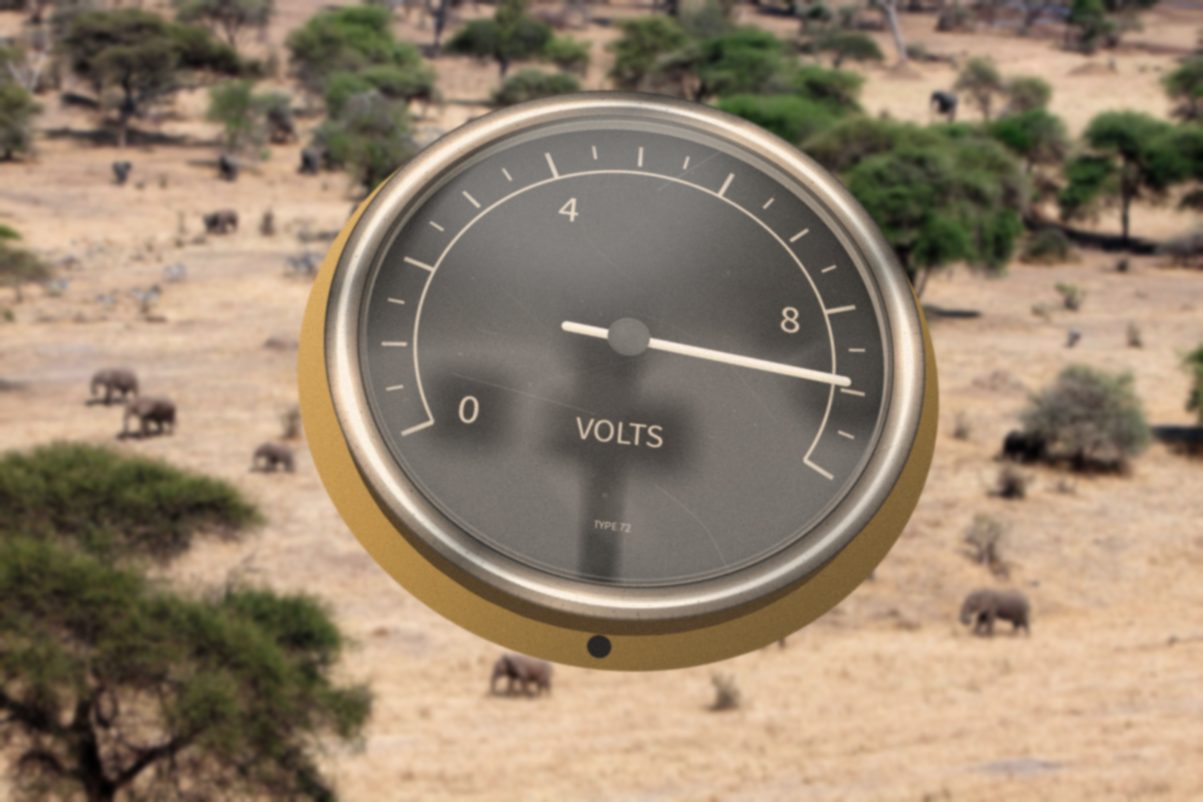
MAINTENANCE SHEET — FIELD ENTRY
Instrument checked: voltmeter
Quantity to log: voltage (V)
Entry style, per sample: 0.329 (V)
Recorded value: 9 (V)
